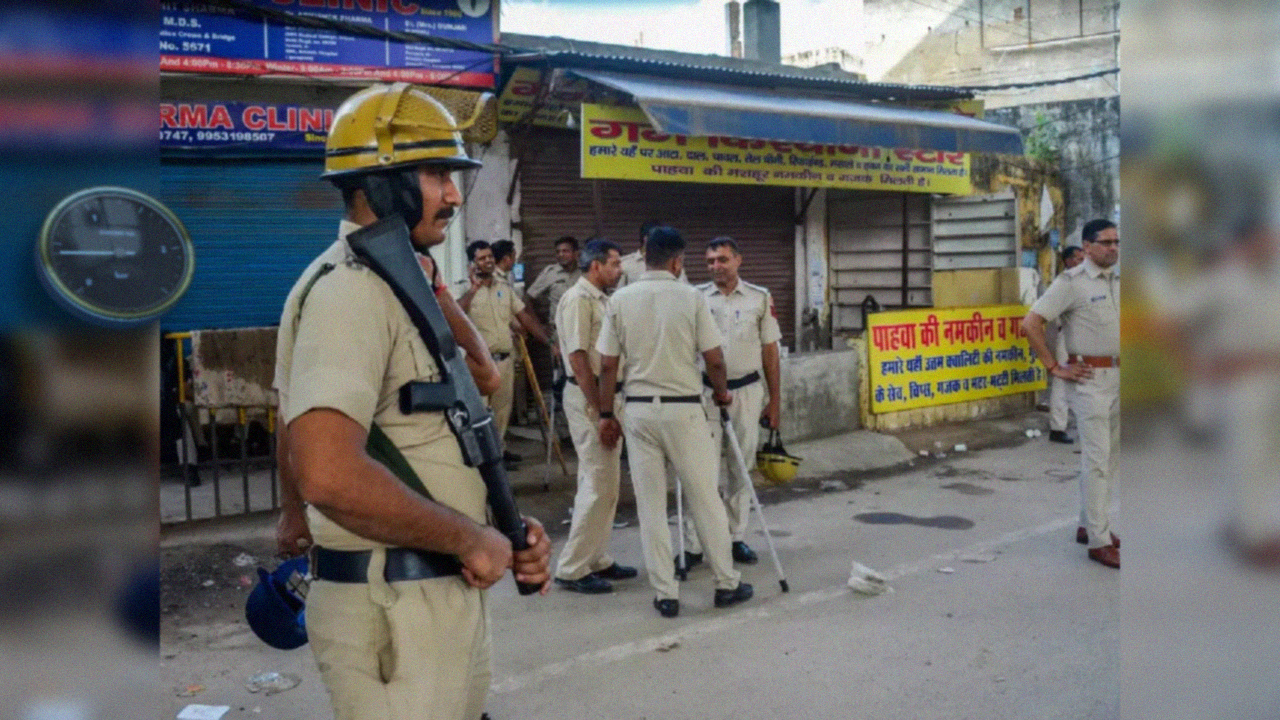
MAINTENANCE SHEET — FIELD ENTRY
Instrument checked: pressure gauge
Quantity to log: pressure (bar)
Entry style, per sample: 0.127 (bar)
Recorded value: 0.4 (bar)
